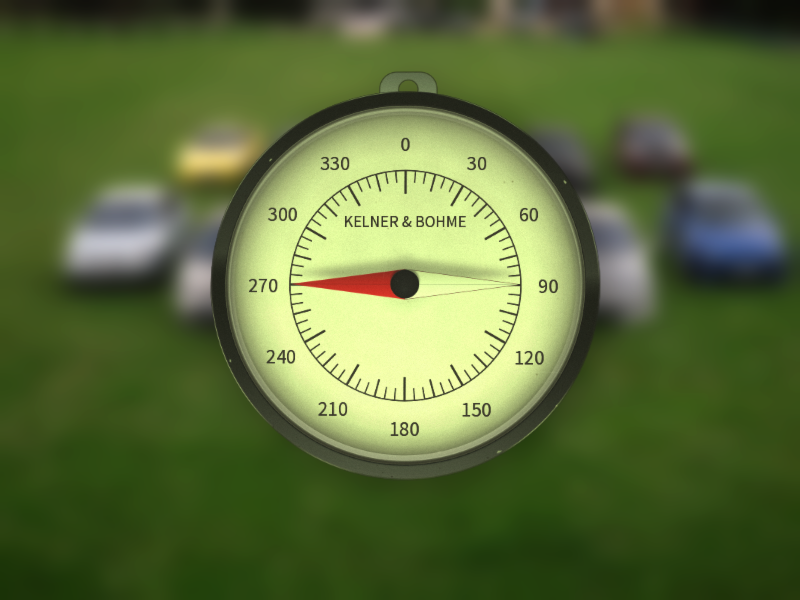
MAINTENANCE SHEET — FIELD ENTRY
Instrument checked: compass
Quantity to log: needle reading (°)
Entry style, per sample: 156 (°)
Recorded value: 270 (°)
